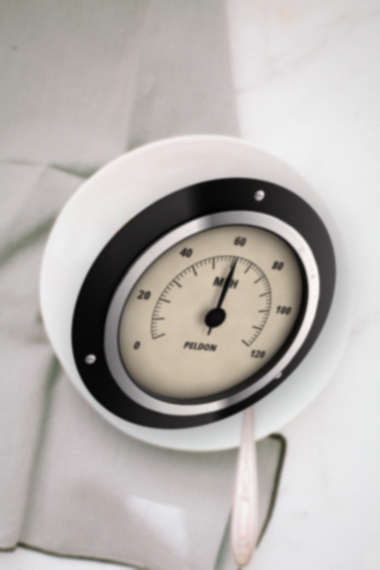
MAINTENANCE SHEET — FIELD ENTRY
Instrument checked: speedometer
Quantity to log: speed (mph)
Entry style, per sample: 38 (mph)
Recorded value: 60 (mph)
